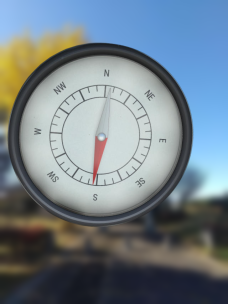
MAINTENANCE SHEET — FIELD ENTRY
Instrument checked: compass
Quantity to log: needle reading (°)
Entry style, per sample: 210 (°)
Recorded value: 185 (°)
